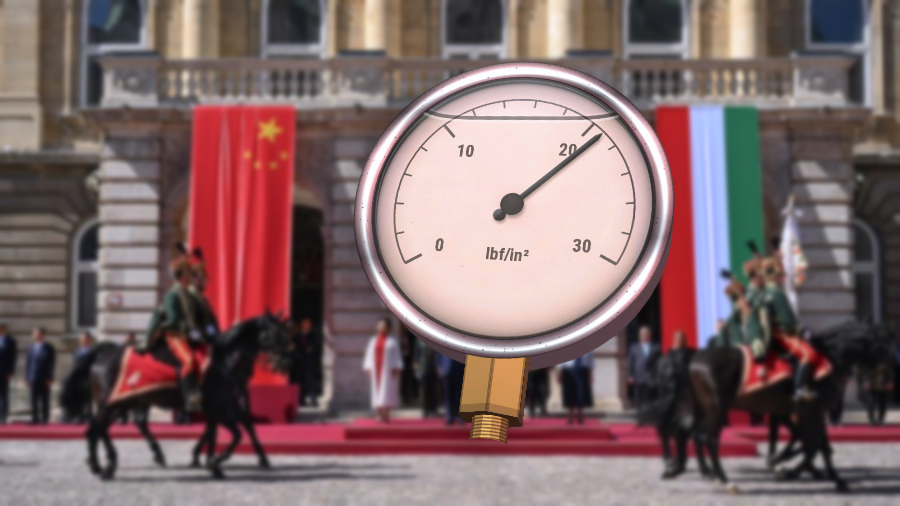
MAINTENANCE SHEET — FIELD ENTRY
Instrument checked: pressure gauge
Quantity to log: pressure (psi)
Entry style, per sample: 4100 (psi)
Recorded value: 21 (psi)
